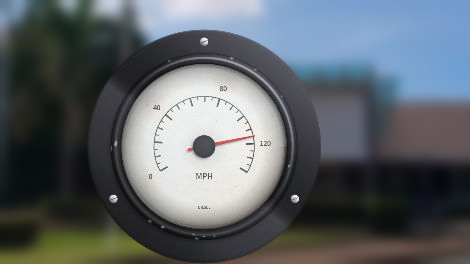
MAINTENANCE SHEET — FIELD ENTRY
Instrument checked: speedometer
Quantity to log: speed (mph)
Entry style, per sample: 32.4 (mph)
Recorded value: 115 (mph)
